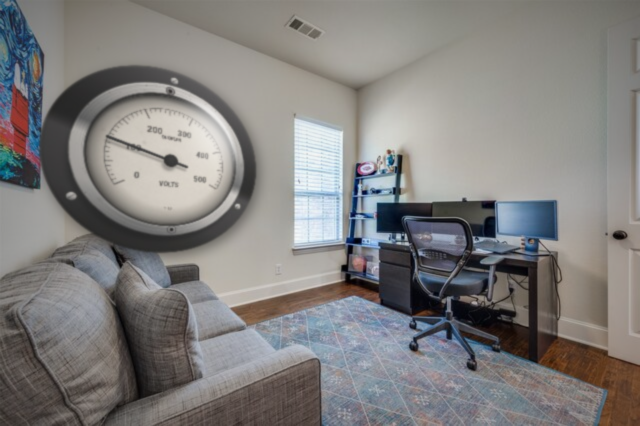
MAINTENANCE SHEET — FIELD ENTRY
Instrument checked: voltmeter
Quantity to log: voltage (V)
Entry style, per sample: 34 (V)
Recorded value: 100 (V)
